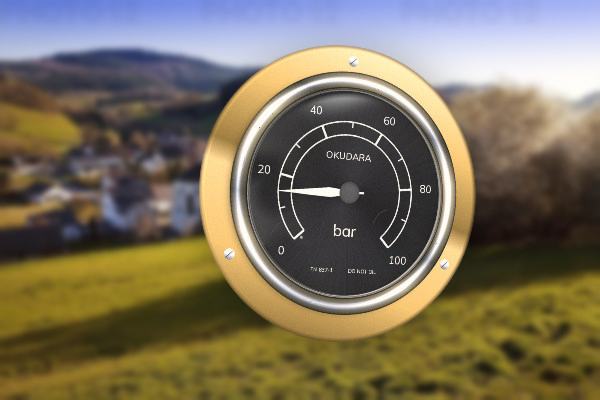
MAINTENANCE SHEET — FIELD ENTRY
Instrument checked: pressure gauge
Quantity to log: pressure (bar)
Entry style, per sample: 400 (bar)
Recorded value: 15 (bar)
